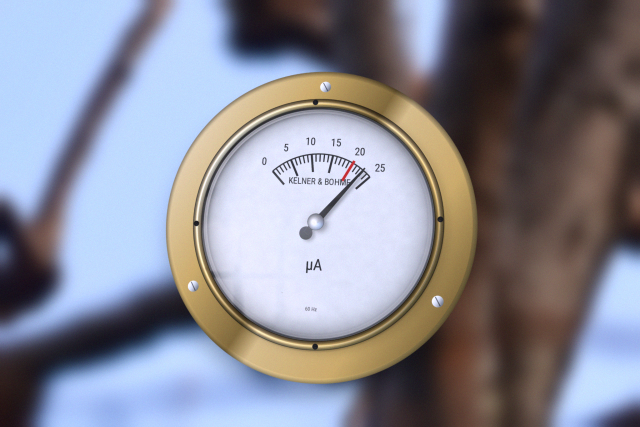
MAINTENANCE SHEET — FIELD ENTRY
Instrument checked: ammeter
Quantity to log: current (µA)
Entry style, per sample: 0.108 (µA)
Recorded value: 23 (µA)
